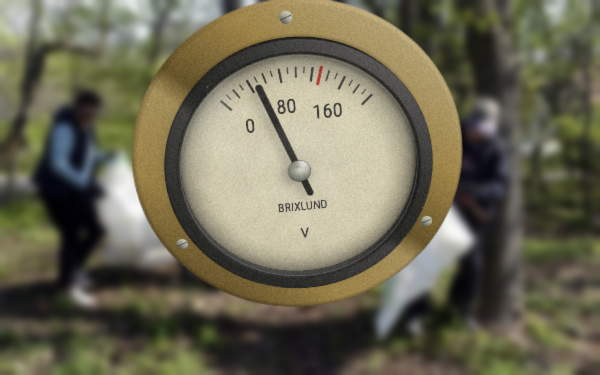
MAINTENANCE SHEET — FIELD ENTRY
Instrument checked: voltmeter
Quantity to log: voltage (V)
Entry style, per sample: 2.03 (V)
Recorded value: 50 (V)
